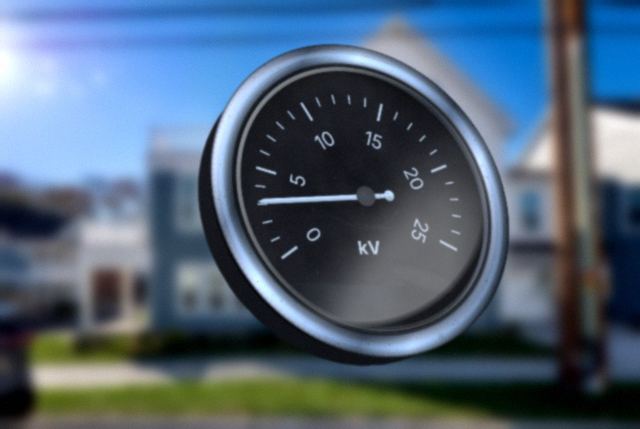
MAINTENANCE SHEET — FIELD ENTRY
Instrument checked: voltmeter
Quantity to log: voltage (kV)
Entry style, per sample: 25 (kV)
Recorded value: 3 (kV)
